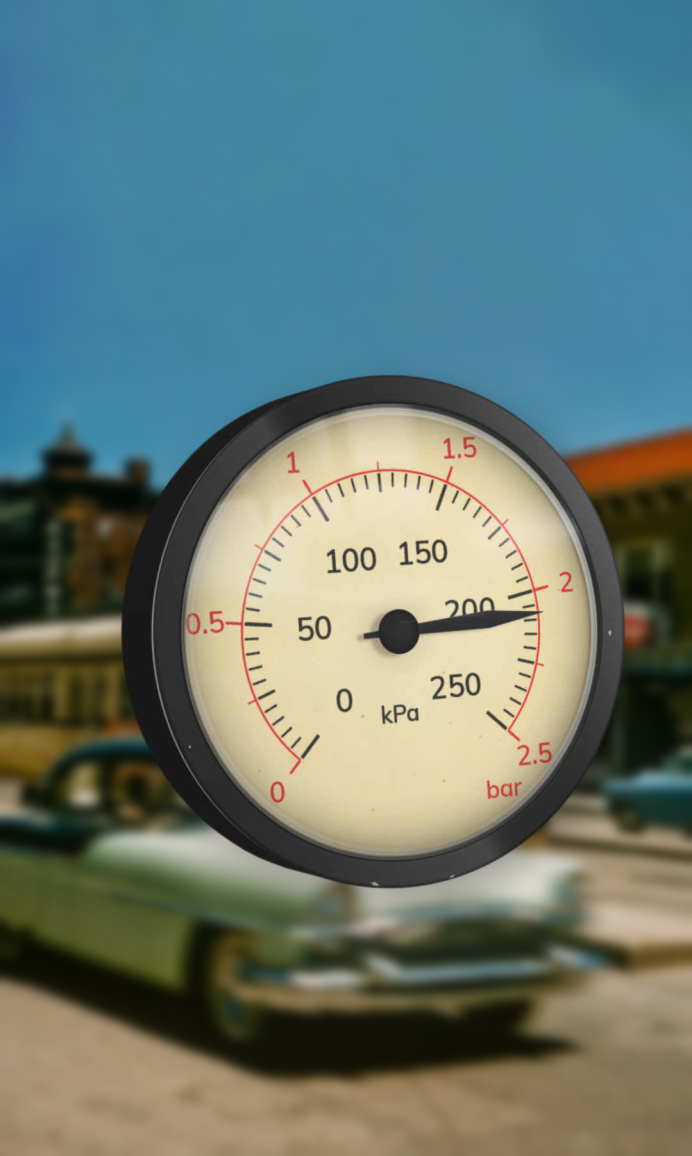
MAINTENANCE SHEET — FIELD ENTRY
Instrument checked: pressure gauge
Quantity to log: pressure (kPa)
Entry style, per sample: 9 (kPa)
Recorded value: 207.5 (kPa)
